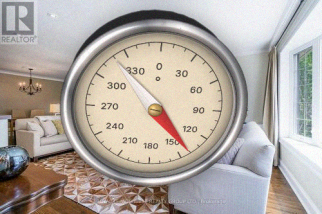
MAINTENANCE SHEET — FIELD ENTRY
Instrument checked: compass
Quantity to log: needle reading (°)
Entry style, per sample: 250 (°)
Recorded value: 140 (°)
